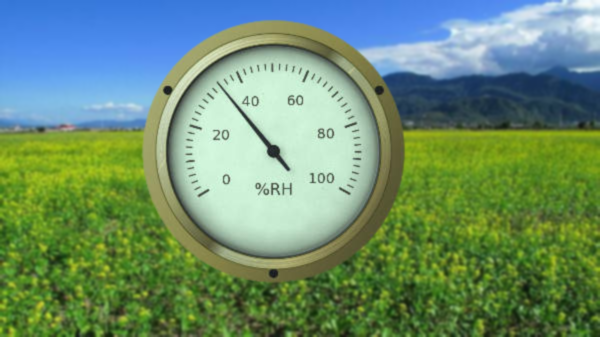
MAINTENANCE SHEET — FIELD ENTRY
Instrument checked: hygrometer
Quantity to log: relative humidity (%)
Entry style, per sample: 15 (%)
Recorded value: 34 (%)
